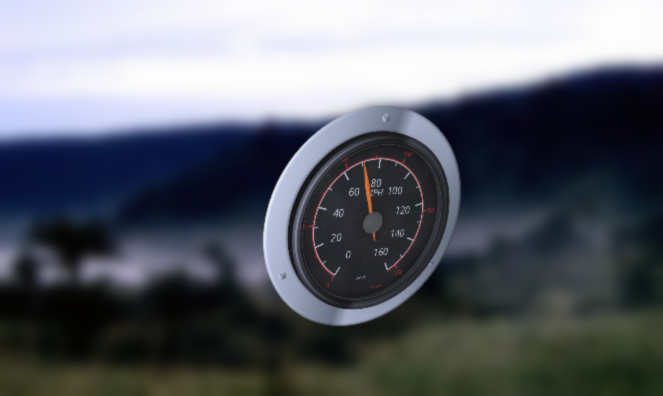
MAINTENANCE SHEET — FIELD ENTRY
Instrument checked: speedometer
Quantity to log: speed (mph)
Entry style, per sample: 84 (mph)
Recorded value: 70 (mph)
